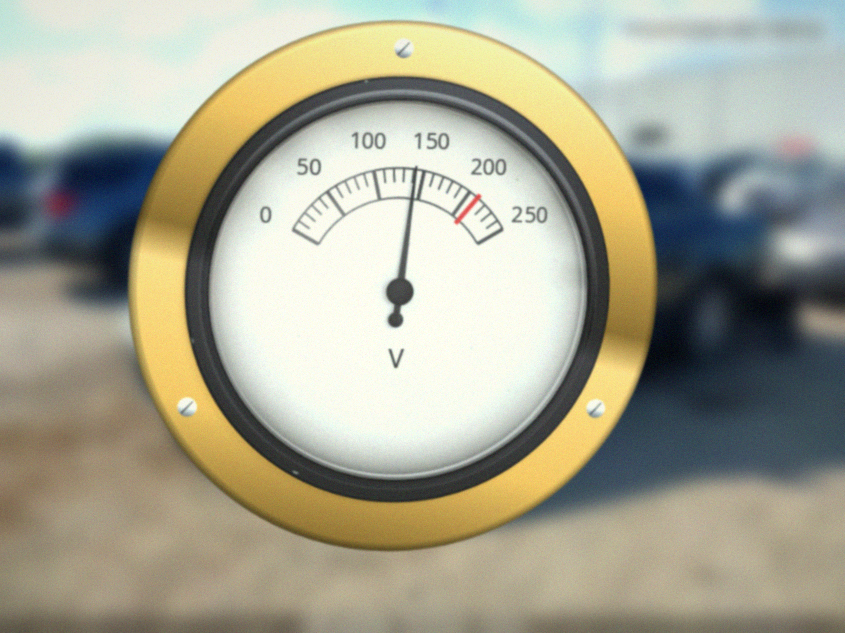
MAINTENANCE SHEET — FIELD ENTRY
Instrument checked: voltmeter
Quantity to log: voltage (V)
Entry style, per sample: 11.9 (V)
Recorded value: 140 (V)
